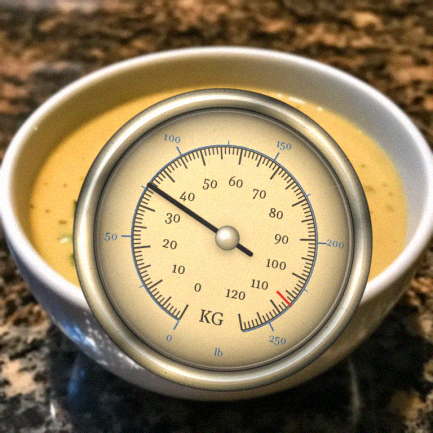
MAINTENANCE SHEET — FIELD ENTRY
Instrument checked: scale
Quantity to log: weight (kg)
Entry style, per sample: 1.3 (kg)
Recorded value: 35 (kg)
